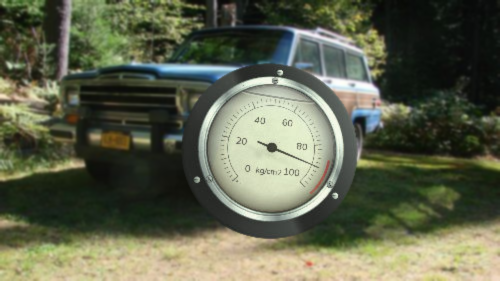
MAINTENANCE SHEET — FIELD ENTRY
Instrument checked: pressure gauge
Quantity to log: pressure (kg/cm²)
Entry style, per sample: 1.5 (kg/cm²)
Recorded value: 90 (kg/cm²)
